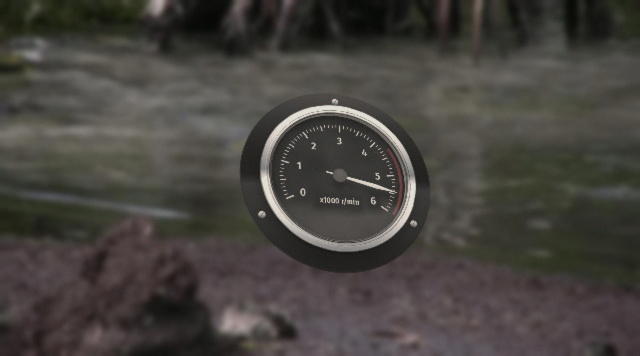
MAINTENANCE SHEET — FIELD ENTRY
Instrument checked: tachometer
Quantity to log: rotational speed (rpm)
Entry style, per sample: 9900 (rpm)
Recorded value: 5500 (rpm)
